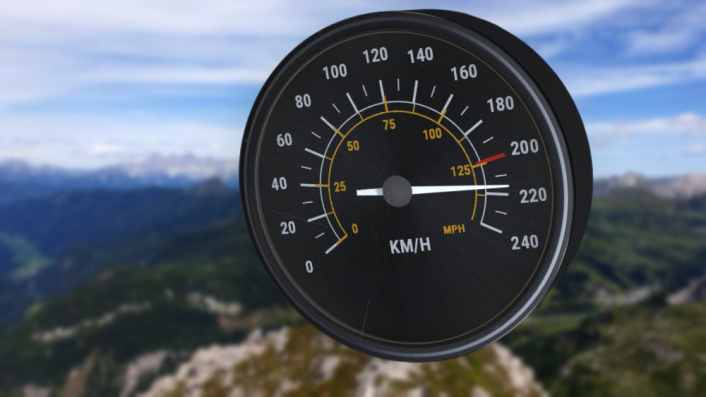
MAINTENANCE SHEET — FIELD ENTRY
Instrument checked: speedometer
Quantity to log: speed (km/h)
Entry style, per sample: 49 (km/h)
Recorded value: 215 (km/h)
